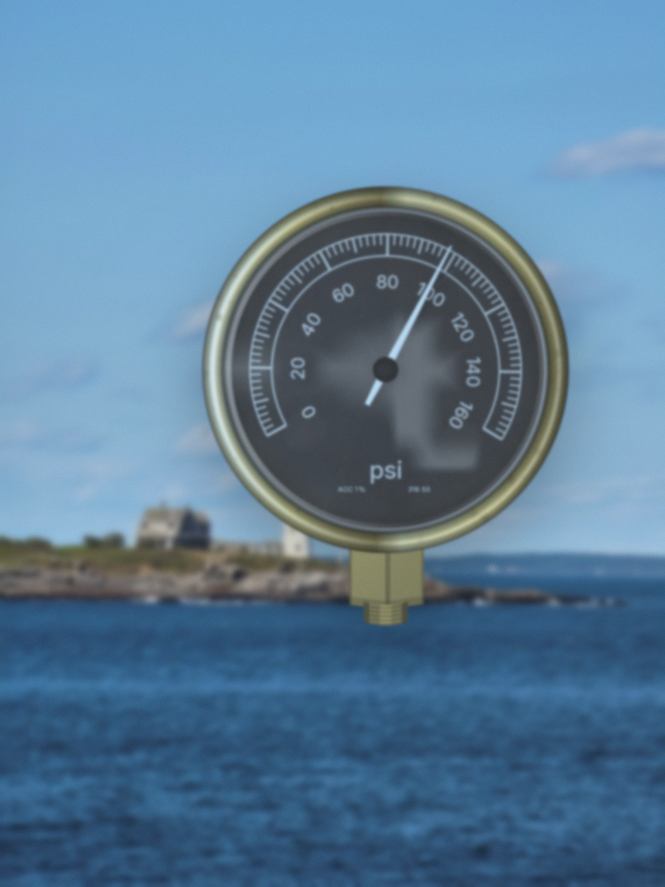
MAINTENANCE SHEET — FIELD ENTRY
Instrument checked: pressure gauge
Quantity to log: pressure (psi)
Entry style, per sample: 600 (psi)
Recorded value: 98 (psi)
